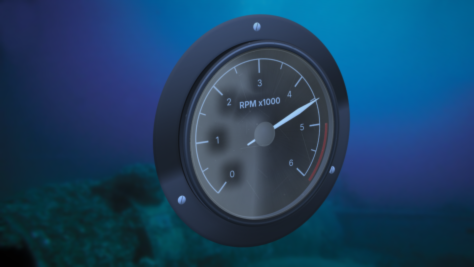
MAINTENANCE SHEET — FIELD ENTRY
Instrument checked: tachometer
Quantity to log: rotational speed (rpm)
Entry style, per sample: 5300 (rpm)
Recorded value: 4500 (rpm)
